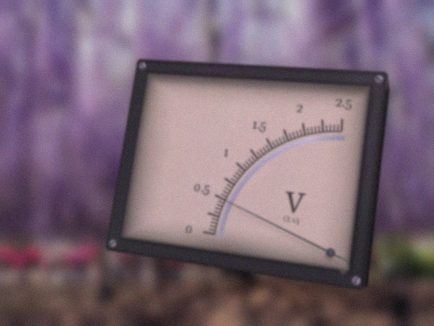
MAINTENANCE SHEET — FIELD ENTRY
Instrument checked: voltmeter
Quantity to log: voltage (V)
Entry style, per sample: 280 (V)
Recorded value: 0.5 (V)
